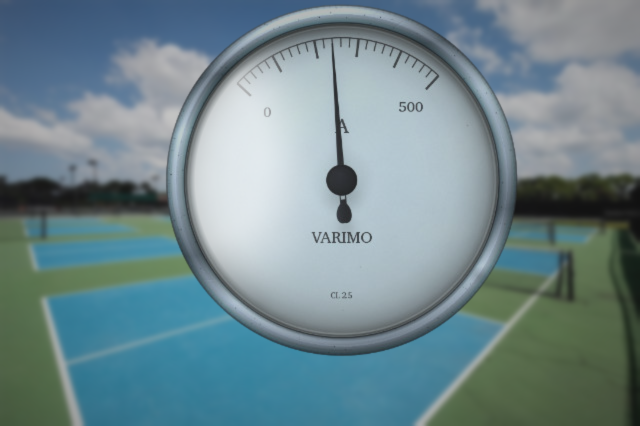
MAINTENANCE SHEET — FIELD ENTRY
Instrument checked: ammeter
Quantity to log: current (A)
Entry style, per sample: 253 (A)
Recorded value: 240 (A)
